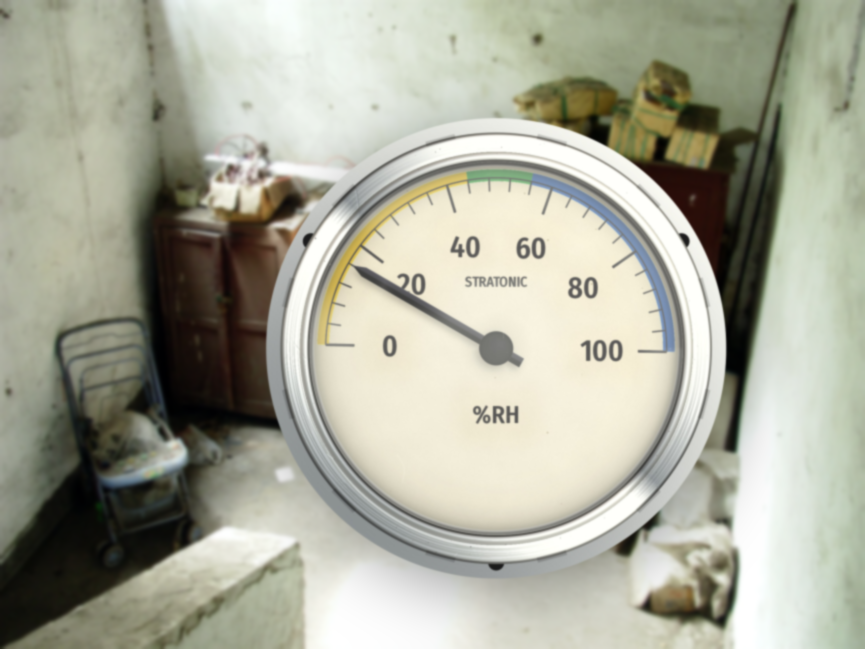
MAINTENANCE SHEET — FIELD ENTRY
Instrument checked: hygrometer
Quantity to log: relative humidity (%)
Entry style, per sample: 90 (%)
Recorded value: 16 (%)
